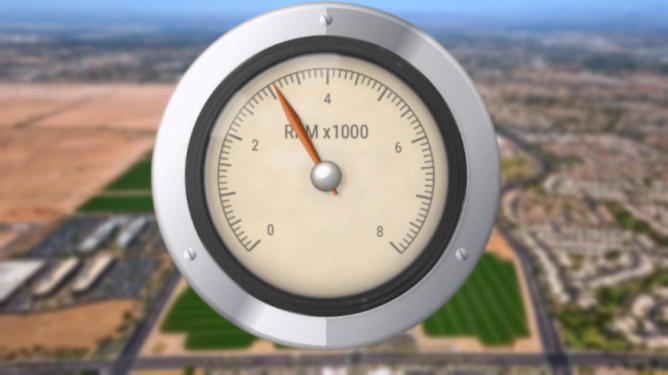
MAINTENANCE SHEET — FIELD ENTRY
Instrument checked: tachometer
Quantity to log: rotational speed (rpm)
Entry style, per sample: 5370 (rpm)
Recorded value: 3100 (rpm)
